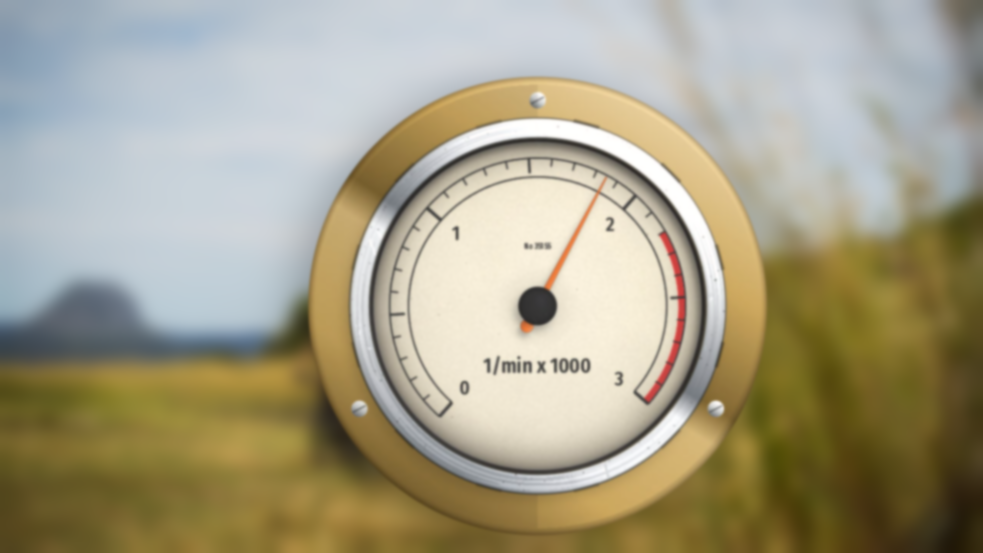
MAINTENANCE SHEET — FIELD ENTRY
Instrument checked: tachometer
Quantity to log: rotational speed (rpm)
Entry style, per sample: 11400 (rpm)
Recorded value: 1850 (rpm)
